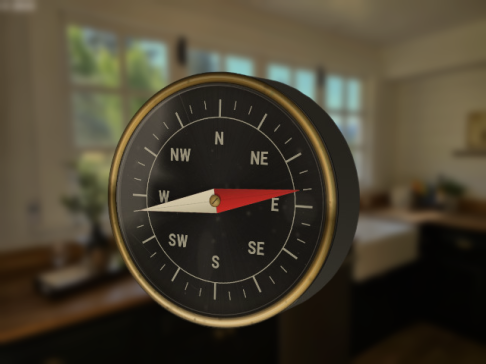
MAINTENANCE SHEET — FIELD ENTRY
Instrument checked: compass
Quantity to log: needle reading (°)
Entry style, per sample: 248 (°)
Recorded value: 80 (°)
